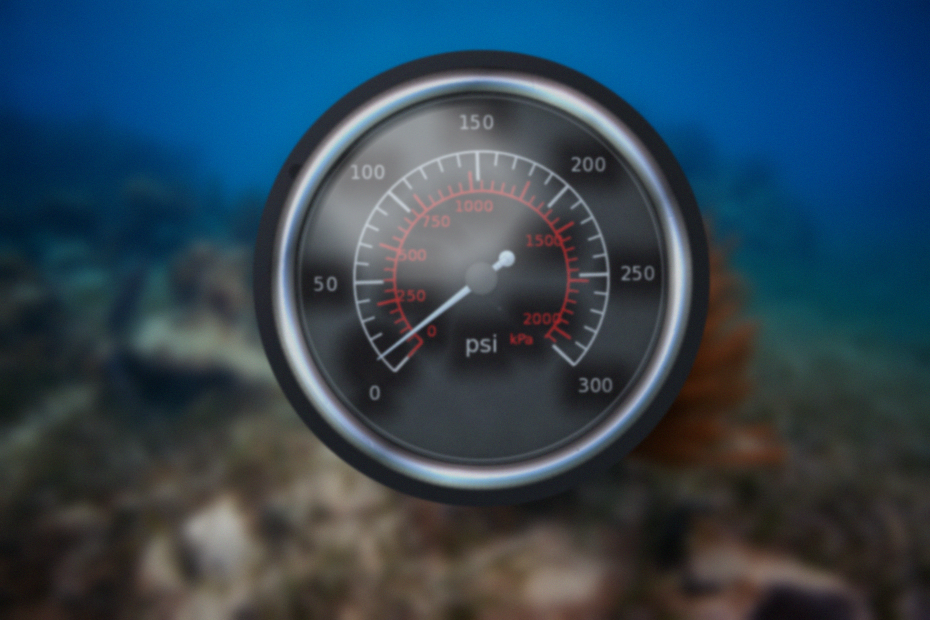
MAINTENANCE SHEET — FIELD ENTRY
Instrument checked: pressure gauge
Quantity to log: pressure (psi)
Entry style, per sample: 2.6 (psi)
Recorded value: 10 (psi)
